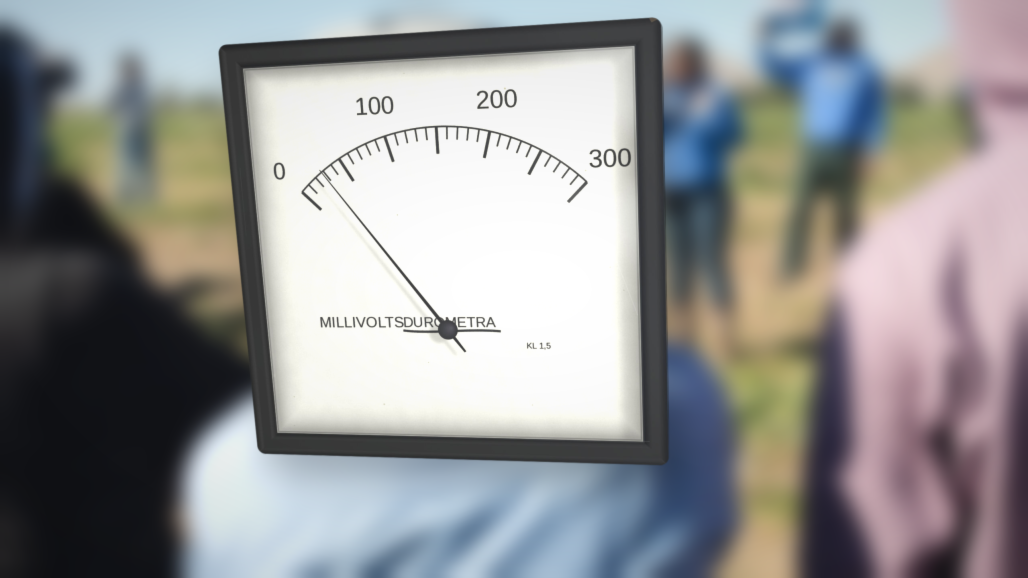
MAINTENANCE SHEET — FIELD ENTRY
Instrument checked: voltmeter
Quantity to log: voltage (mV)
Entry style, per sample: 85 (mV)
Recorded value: 30 (mV)
